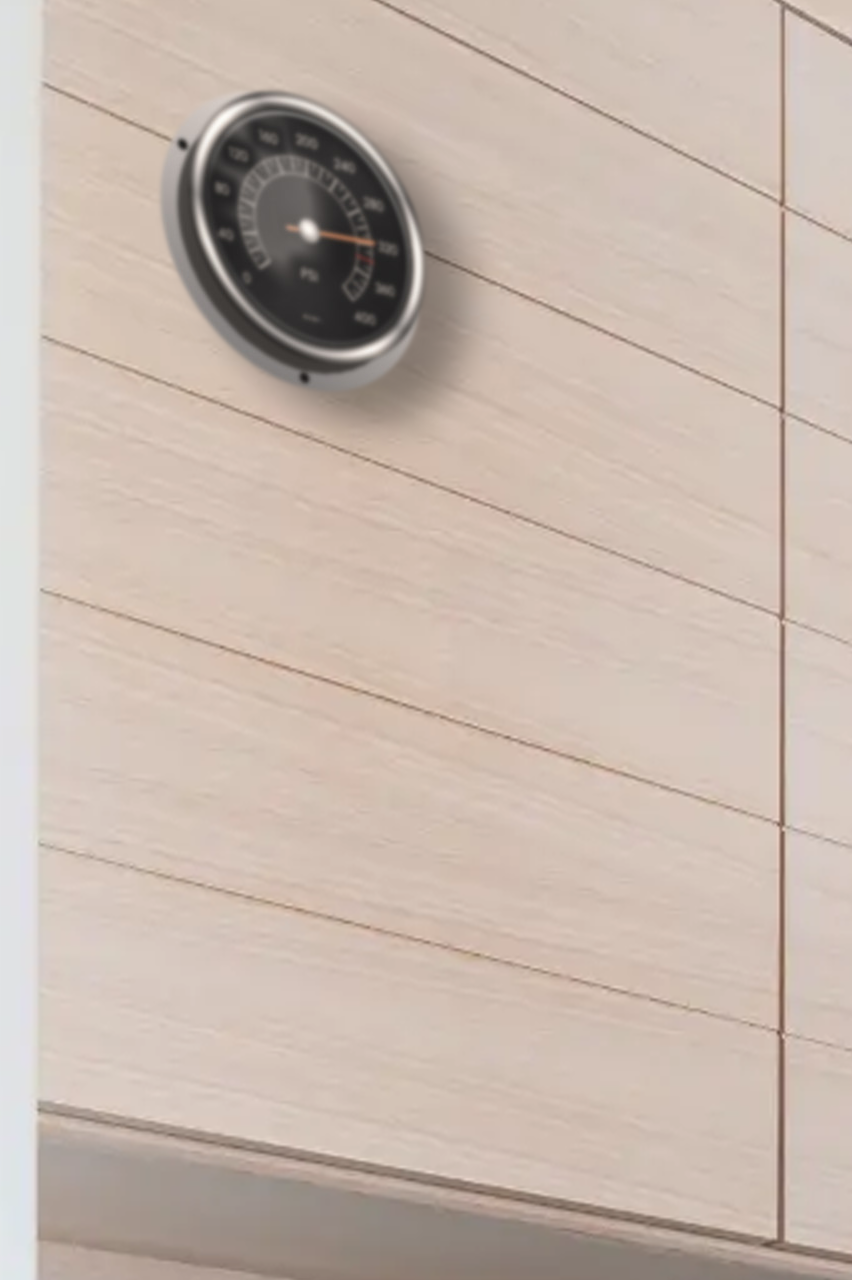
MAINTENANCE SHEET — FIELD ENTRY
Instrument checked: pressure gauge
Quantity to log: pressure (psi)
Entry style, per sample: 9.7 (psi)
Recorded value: 320 (psi)
